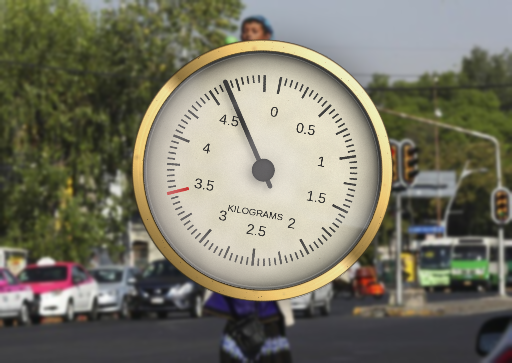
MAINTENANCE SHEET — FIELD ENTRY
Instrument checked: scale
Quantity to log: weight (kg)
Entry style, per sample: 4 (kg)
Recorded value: 4.65 (kg)
